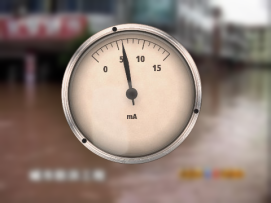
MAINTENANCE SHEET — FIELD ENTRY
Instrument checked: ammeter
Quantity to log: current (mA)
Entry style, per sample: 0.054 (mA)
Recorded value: 6 (mA)
